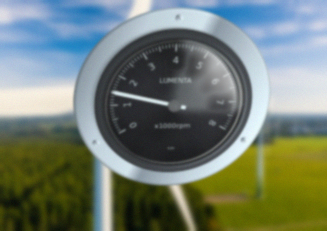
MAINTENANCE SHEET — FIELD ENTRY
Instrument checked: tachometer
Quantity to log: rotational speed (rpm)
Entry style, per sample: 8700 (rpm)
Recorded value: 1500 (rpm)
